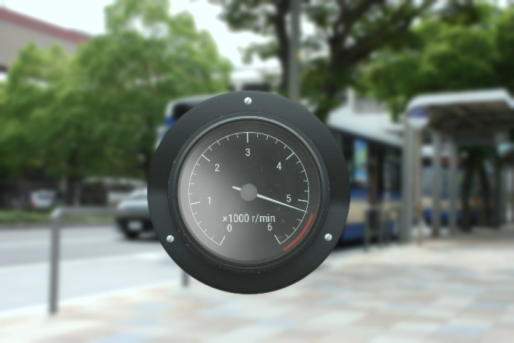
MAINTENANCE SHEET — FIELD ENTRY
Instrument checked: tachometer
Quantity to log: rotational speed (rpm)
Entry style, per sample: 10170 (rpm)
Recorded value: 5200 (rpm)
